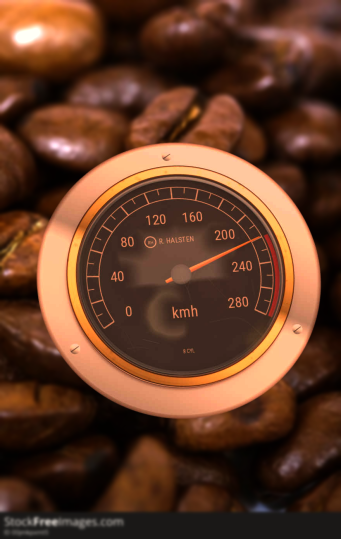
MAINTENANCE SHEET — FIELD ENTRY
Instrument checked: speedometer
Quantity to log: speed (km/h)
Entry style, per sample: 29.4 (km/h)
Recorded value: 220 (km/h)
